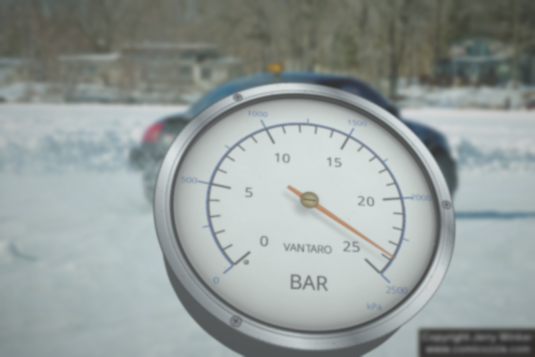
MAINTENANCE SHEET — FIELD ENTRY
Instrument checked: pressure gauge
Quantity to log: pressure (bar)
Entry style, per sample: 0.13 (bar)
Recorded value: 24 (bar)
